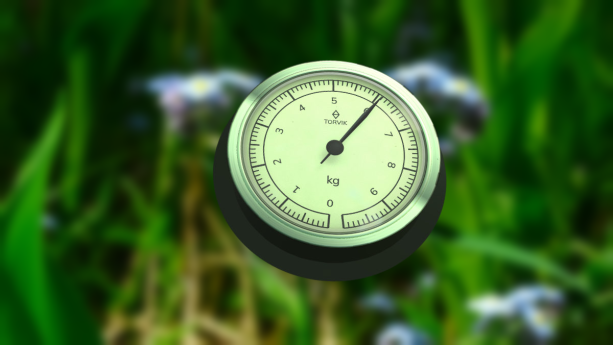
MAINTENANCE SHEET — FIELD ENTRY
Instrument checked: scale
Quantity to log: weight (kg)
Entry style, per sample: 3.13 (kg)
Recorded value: 6.1 (kg)
